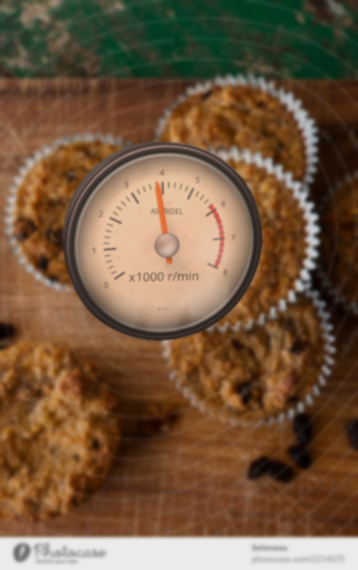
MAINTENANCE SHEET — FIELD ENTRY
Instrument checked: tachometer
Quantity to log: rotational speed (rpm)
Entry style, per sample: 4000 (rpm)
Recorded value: 3800 (rpm)
